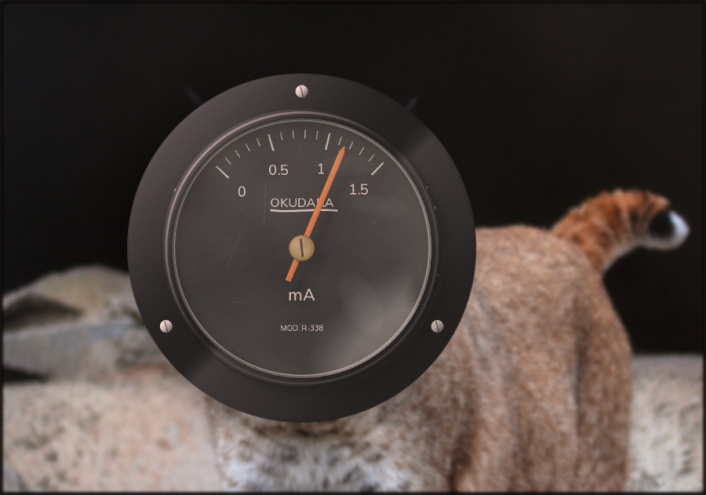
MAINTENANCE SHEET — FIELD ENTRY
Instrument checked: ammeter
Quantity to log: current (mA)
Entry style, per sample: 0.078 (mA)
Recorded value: 1.15 (mA)
